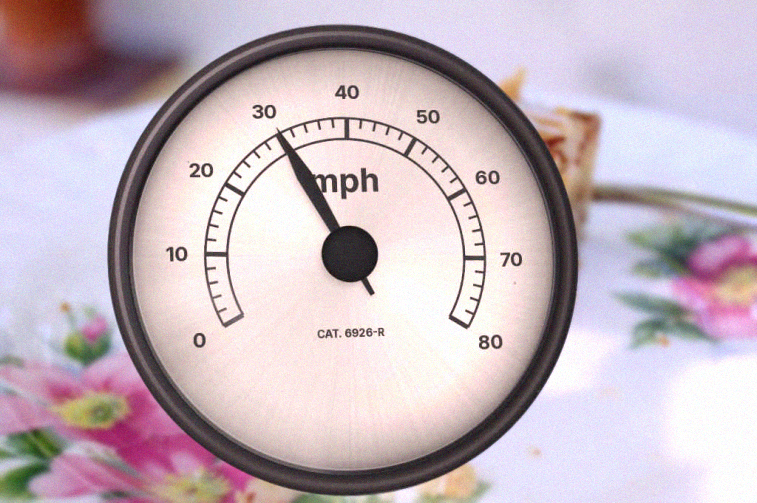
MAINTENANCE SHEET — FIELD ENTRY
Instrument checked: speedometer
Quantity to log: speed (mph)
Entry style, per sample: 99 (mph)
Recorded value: 30 (mph)
